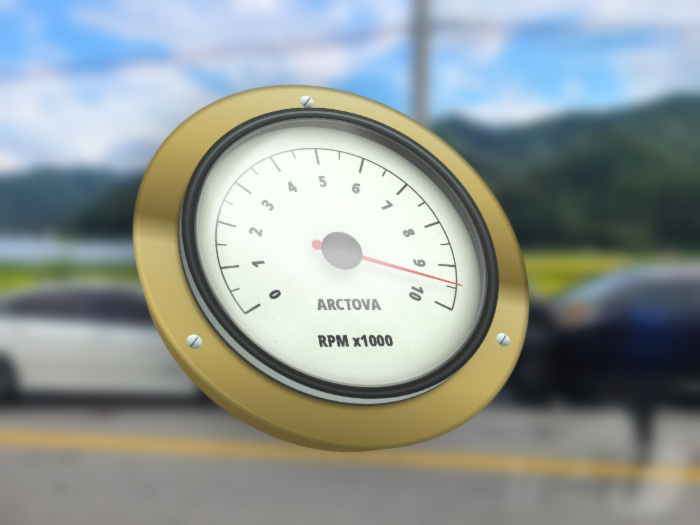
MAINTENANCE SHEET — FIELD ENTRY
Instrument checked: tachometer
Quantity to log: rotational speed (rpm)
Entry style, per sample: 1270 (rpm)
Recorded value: 9500 (rpm)
